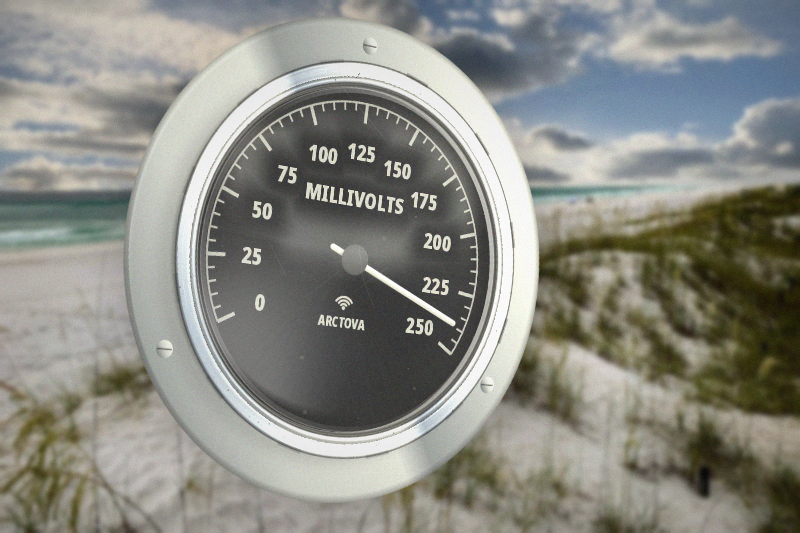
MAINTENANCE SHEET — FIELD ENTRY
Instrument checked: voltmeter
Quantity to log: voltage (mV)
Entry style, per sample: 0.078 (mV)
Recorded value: 240 (mV)
